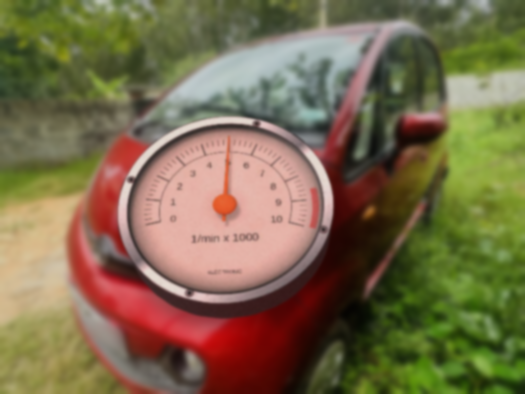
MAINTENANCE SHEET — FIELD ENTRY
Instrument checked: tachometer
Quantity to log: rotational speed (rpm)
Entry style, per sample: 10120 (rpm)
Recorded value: 5000 (rpm)
